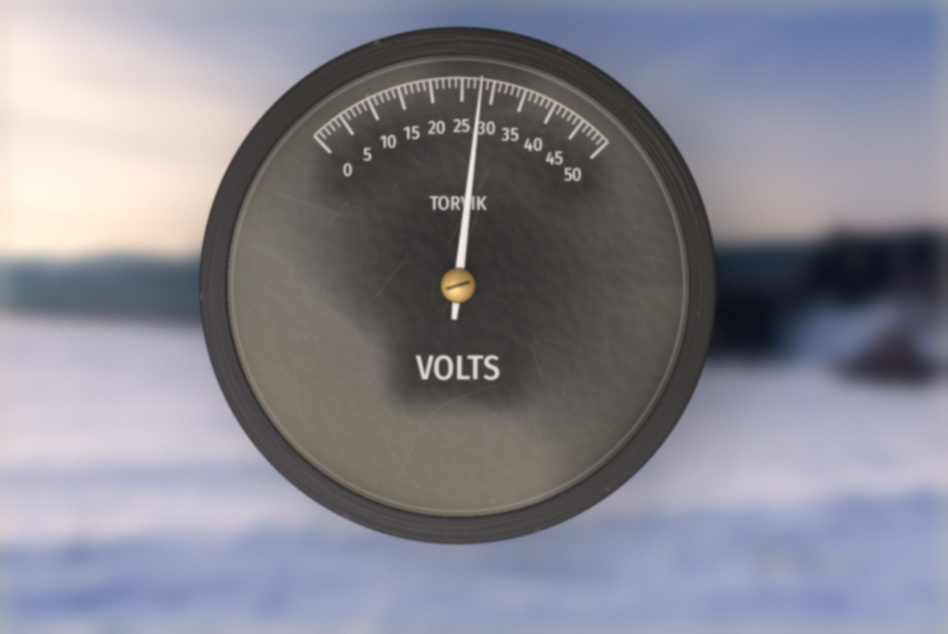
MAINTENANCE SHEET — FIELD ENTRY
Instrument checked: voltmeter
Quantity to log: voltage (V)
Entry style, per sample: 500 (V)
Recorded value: 28 (V)
